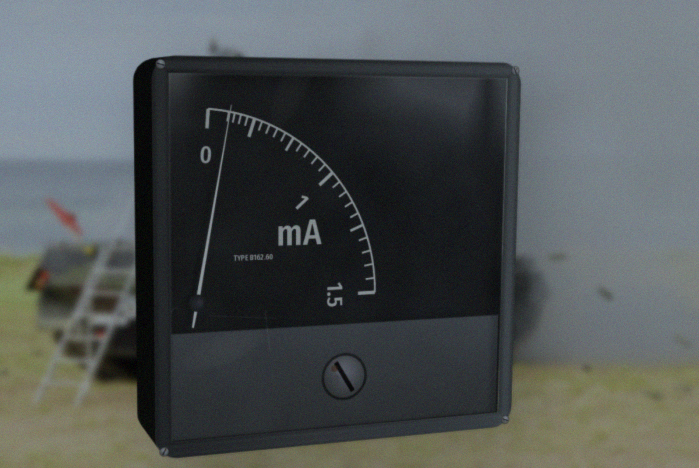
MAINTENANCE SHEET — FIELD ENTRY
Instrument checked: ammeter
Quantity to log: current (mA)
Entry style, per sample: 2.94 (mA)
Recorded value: 0.3 (mA)
